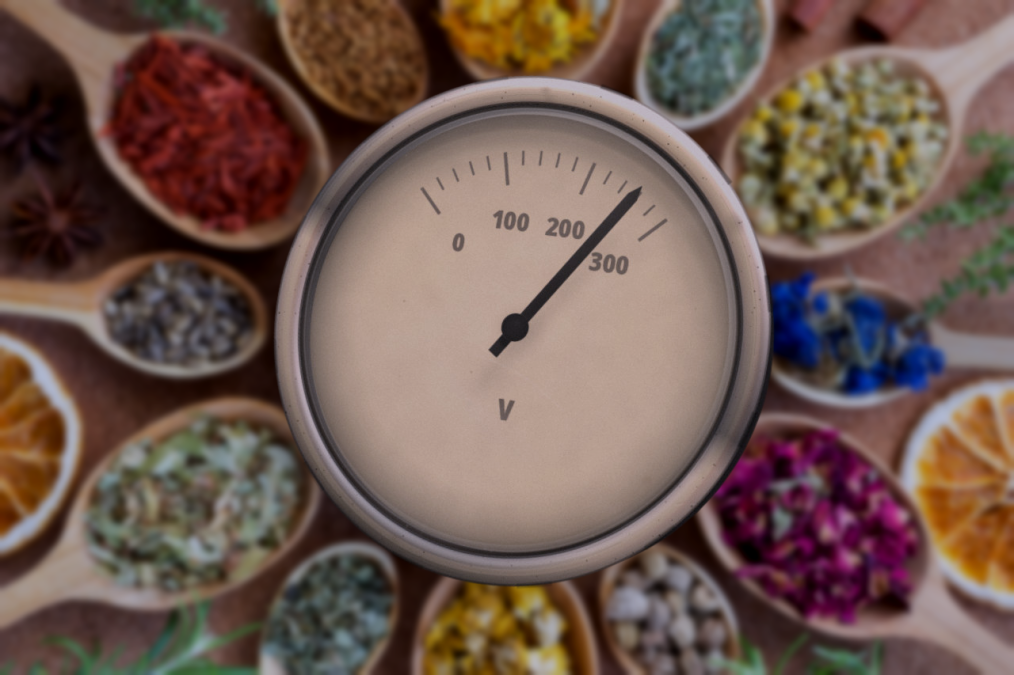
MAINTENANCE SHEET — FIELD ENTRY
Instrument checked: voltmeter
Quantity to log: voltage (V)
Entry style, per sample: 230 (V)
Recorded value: 260 (V)
